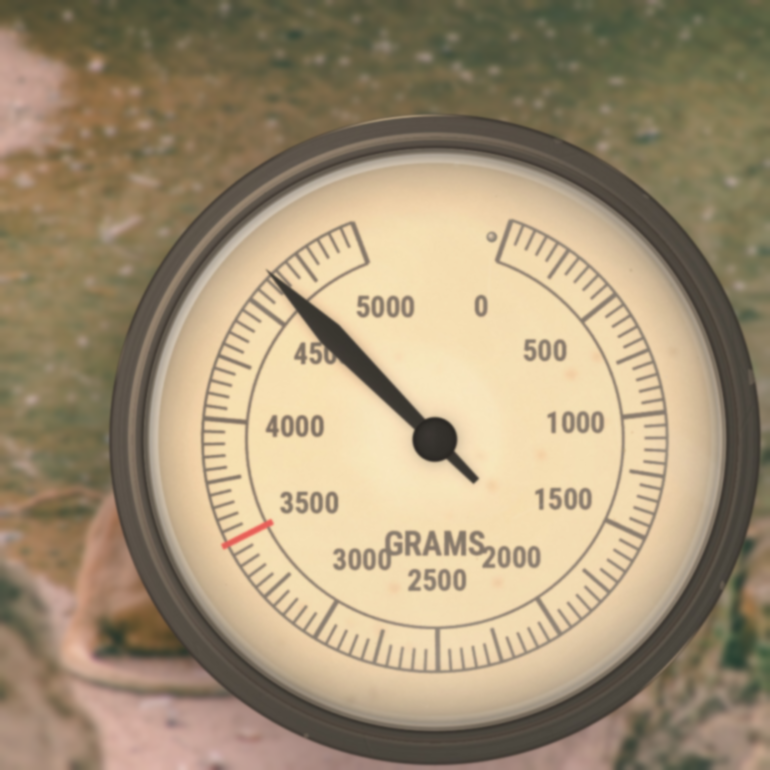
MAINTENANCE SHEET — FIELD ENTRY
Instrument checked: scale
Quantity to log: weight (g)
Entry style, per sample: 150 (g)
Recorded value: 4625 (g)
